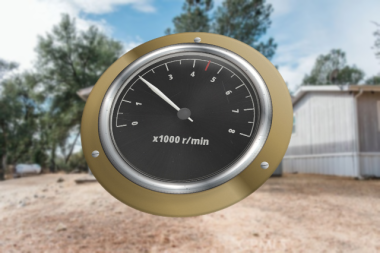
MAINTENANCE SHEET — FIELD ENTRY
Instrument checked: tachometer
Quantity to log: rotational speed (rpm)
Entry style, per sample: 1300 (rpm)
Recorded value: 2000 (rpm)
